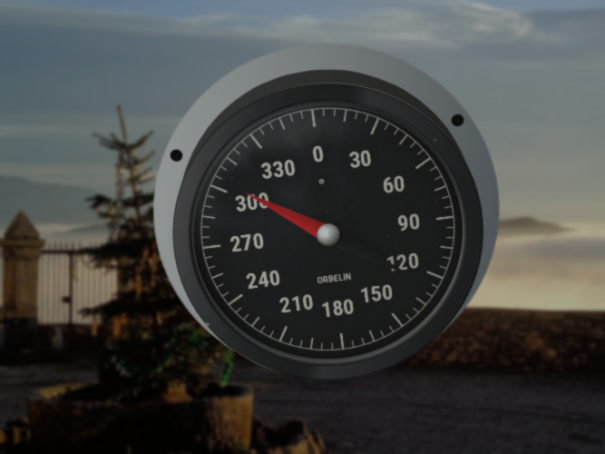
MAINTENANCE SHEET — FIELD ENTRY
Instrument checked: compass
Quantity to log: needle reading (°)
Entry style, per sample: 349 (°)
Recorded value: 305 (°)
